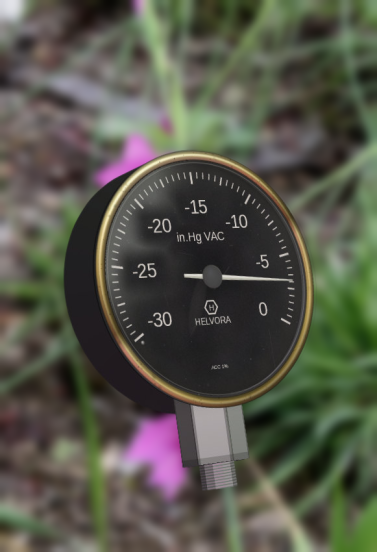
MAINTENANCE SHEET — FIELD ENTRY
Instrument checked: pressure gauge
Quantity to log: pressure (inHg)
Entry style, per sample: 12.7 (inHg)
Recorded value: -3 (inHg)
